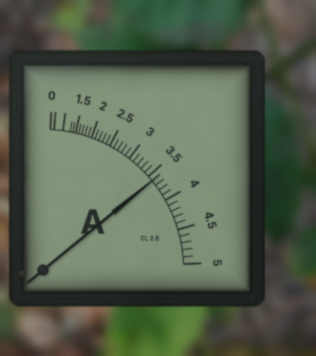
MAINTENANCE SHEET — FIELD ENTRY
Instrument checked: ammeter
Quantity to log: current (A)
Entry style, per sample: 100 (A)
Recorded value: 3.6 (A)
